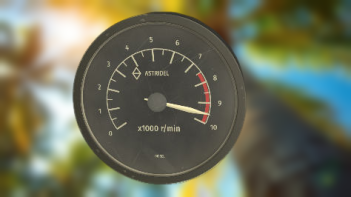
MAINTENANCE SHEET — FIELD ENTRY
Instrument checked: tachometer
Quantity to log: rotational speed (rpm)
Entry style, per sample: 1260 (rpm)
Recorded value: 9500 (rpm)
